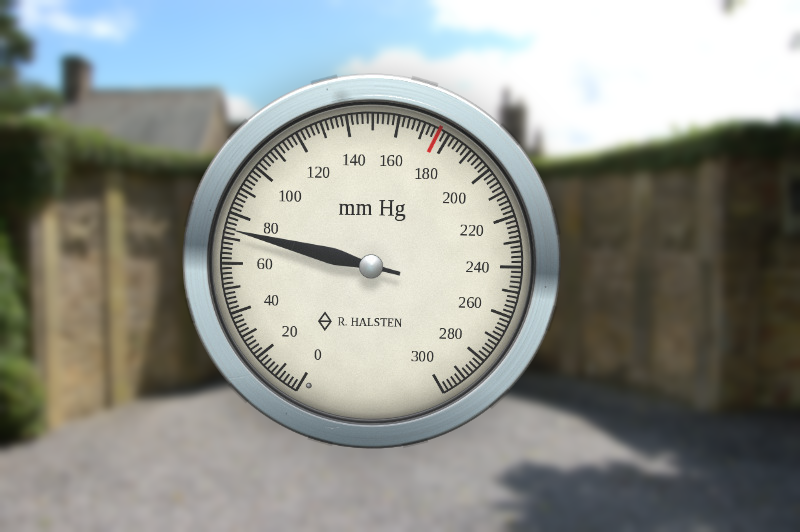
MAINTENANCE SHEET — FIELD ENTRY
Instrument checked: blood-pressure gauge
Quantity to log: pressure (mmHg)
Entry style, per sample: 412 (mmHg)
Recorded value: 74 (mmHg)
